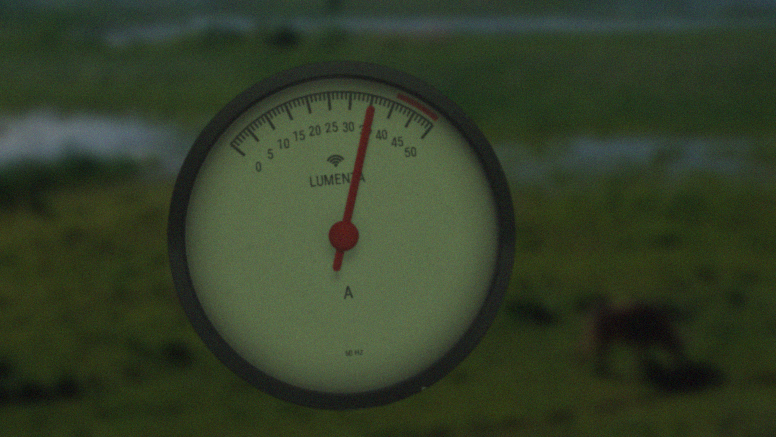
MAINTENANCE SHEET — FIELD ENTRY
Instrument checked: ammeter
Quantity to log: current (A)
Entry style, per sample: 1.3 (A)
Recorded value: 35 (A)
